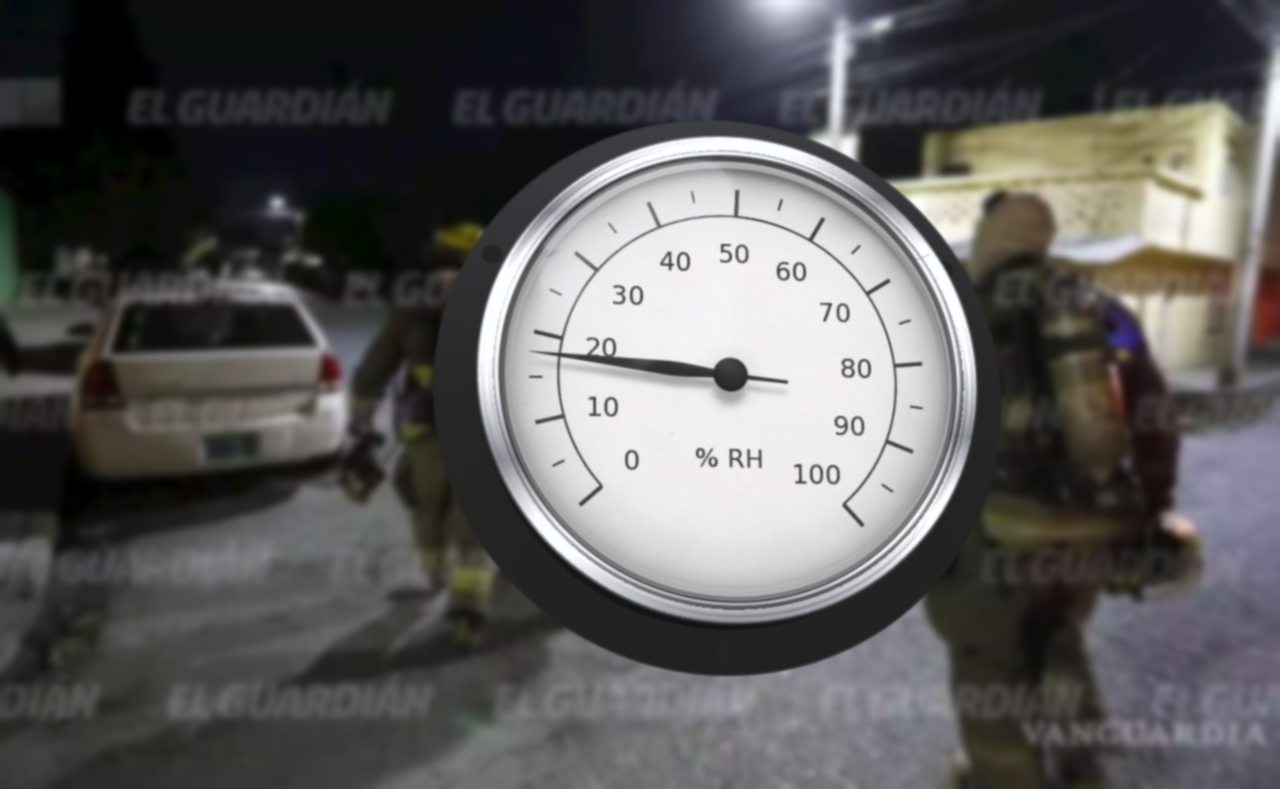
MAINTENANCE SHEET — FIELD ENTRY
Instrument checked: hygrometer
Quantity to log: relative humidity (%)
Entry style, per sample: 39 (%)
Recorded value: 17.5 (%)
